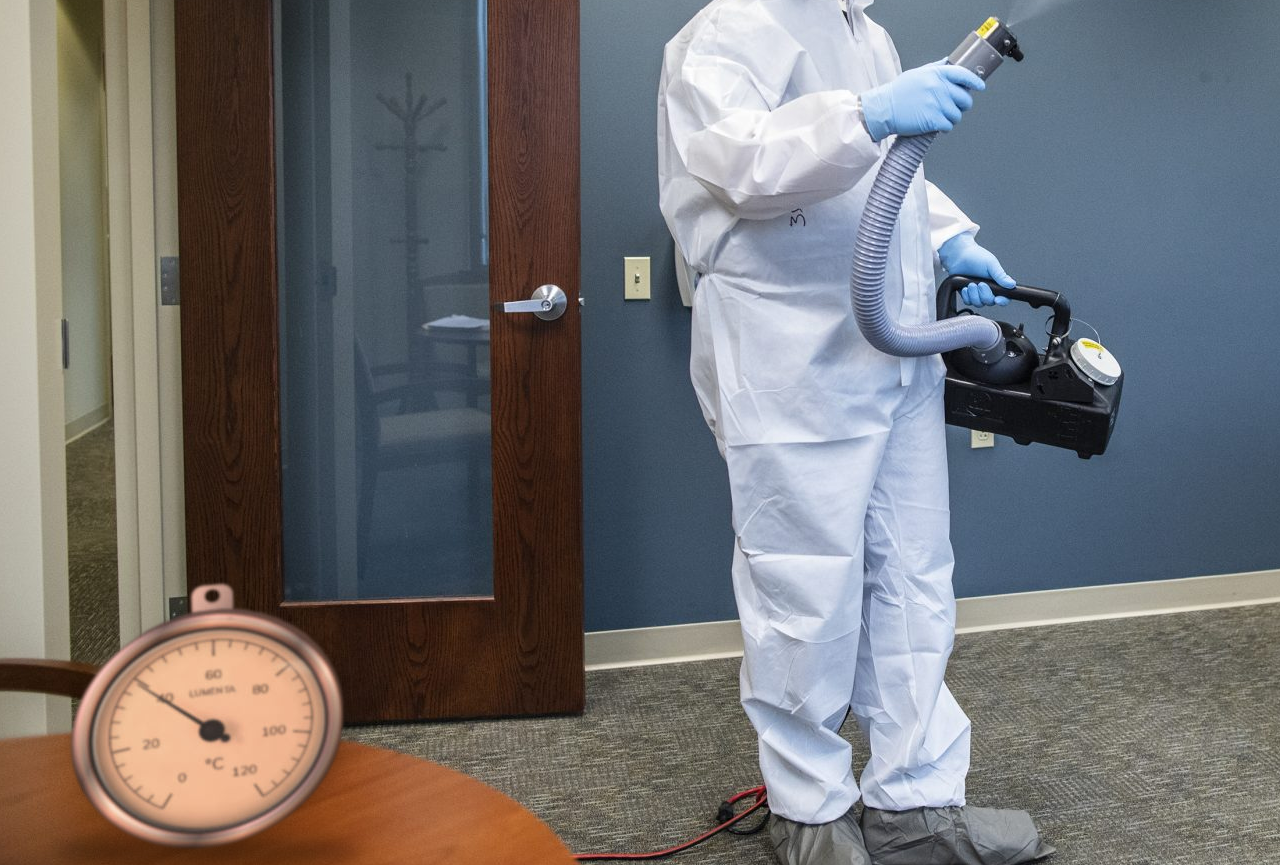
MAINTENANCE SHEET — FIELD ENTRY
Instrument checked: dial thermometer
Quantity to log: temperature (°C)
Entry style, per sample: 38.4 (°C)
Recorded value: 40 (°C)
